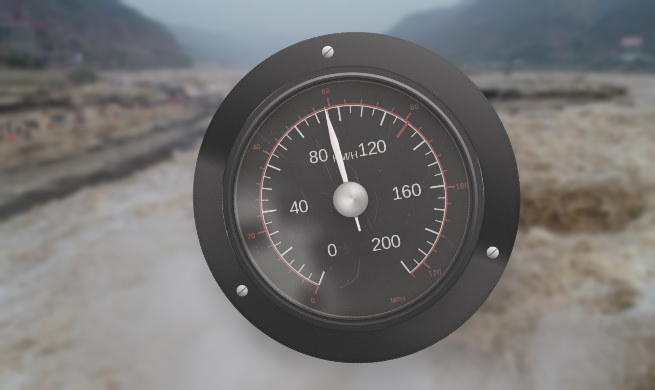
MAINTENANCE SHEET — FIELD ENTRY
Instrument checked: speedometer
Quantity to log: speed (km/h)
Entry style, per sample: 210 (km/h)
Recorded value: 95 (km/h)
